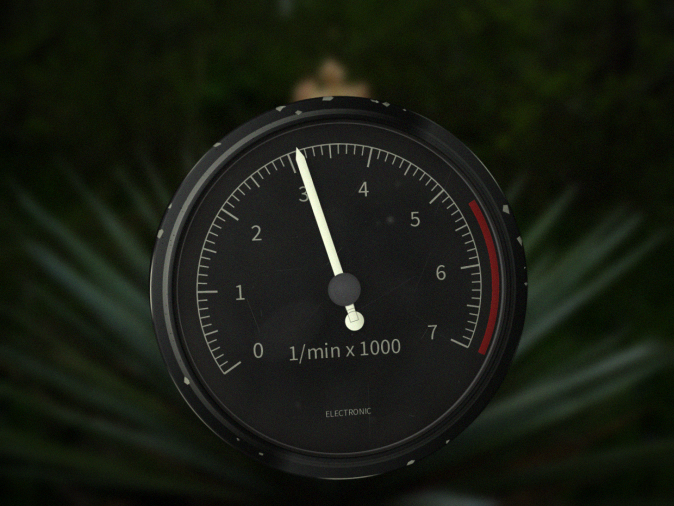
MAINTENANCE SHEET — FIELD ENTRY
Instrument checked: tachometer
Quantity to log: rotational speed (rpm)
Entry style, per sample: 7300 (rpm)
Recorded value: 3100 (rpm)
